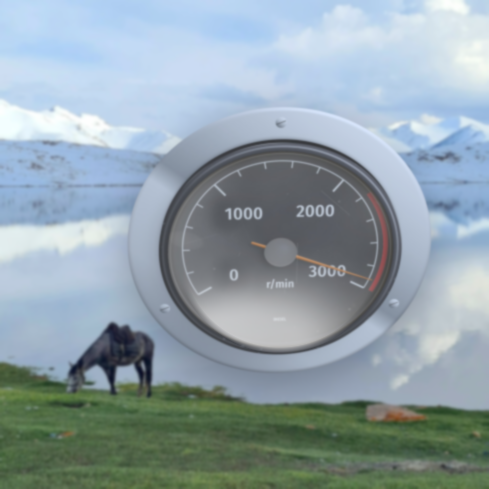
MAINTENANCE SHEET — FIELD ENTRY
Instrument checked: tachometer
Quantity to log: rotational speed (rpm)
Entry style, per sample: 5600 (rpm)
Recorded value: 2900 (rpm)
